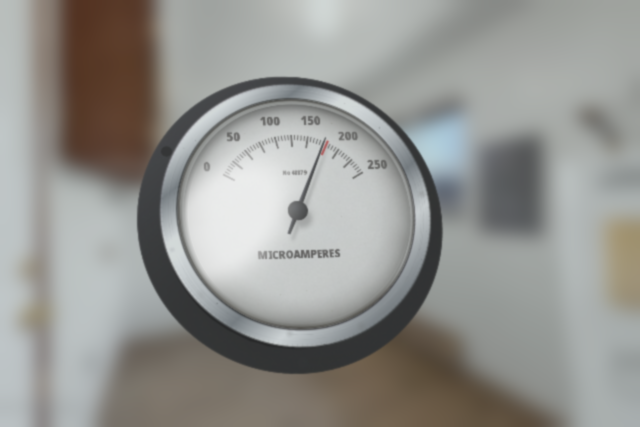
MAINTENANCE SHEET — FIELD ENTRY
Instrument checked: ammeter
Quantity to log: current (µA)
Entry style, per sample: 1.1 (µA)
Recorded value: 175 (µA)
